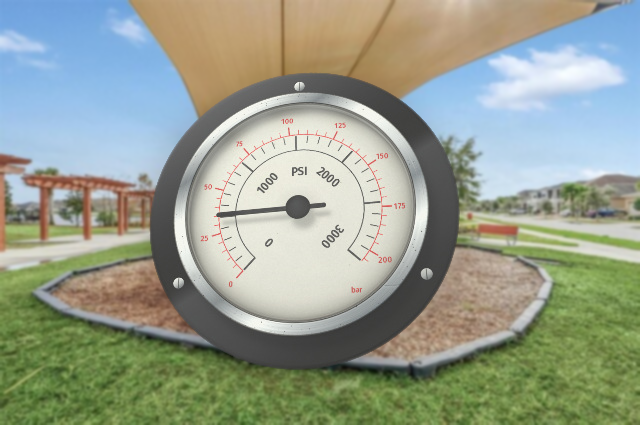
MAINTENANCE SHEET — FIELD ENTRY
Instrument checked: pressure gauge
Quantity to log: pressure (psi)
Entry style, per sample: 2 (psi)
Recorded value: 500 (psi)
